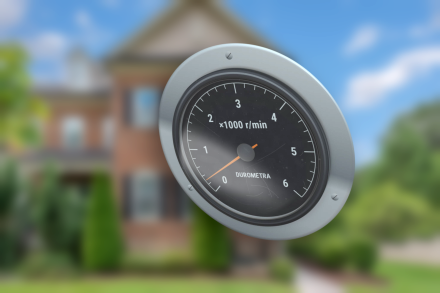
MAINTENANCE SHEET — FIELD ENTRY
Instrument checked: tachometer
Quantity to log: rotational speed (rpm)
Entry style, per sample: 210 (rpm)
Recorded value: 300 (rpm)
